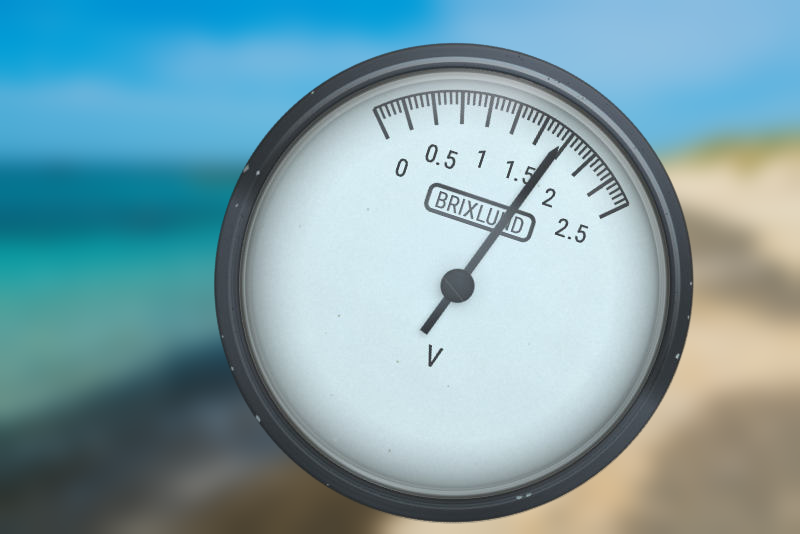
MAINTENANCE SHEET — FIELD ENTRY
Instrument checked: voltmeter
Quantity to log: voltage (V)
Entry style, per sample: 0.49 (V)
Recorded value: 1.7 (V)
